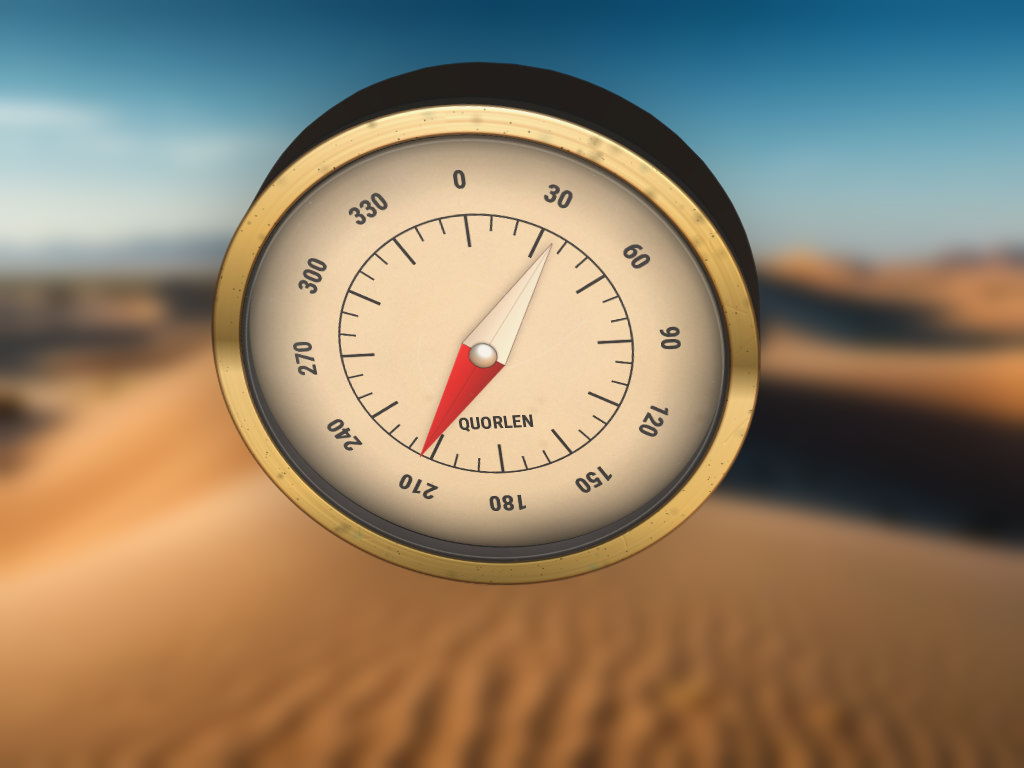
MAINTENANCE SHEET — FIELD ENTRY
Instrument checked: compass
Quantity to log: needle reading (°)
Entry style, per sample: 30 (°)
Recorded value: 215 (°)
